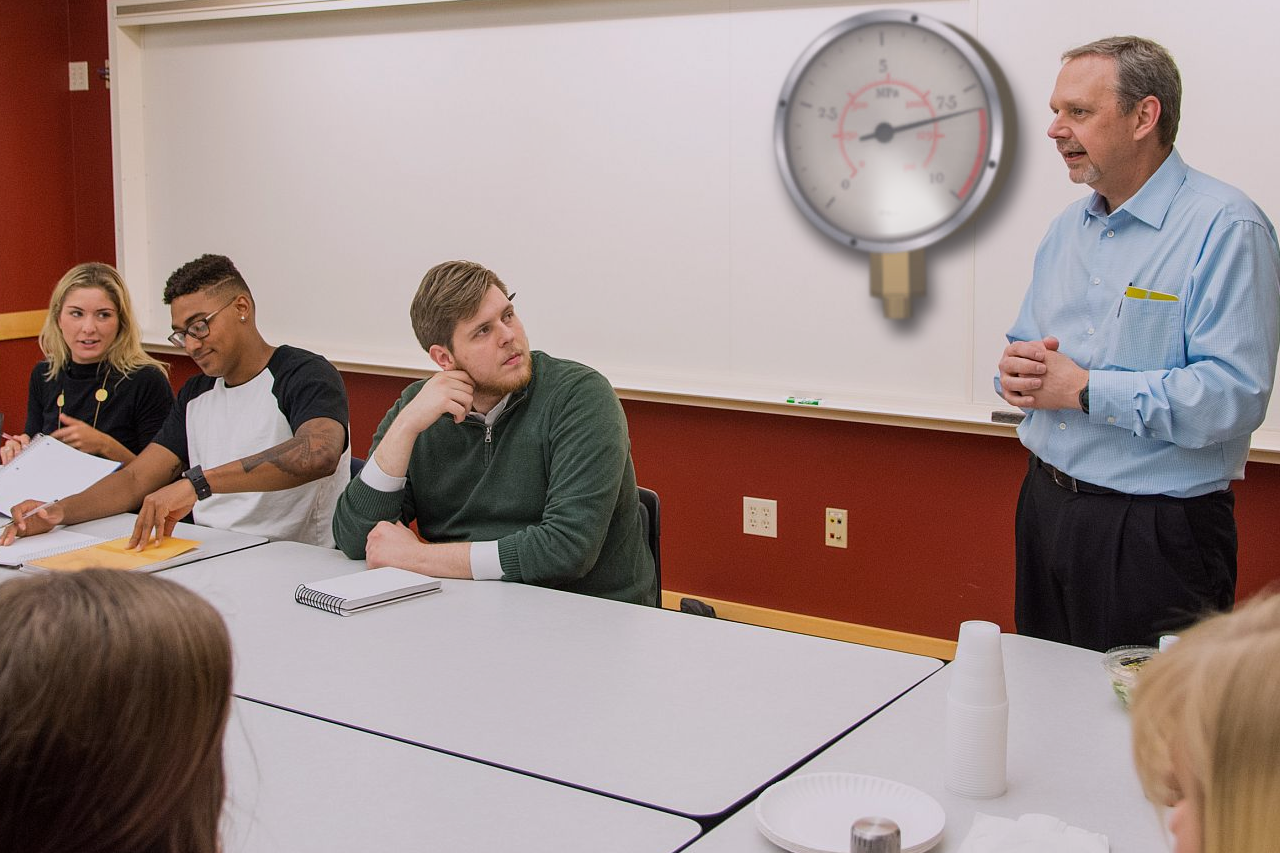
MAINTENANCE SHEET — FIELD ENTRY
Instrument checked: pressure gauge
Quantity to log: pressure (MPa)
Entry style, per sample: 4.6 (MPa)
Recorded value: 8 (MPa)
